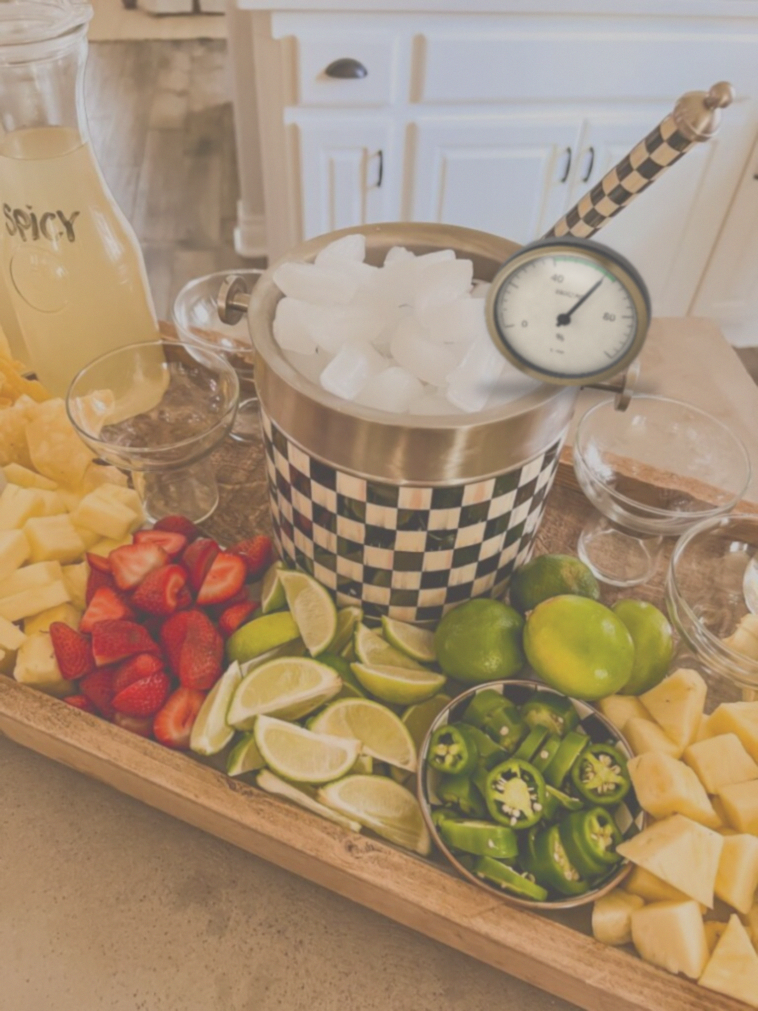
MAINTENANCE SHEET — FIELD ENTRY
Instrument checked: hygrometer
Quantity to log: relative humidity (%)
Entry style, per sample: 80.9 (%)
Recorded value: 60 (%)
